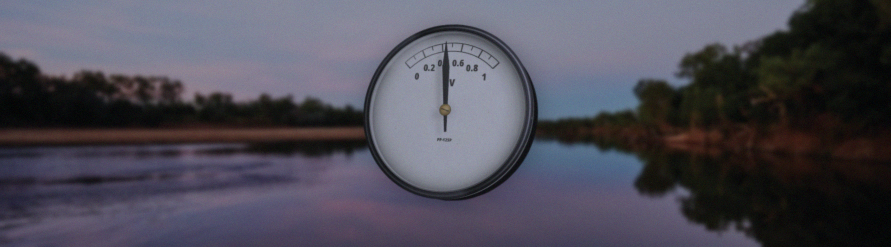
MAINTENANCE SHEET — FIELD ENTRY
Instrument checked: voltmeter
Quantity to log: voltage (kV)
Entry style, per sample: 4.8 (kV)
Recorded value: 0.45 (kV)
